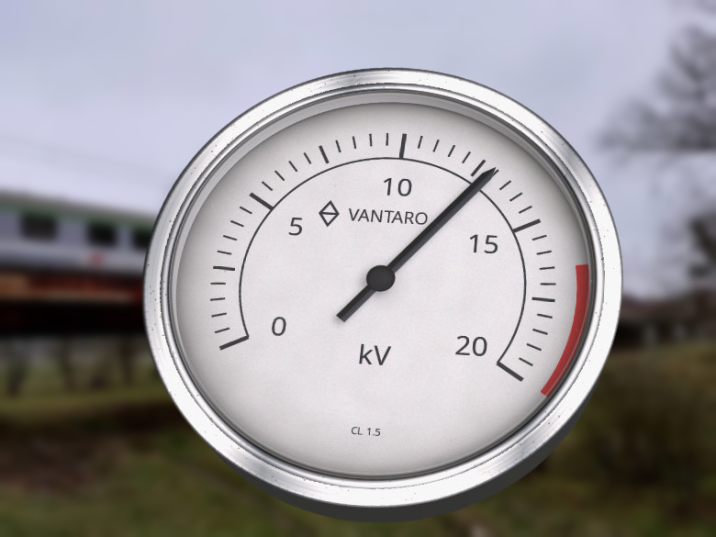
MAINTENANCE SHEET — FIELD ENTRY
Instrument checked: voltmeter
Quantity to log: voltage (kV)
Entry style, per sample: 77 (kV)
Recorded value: 13 (kV)
